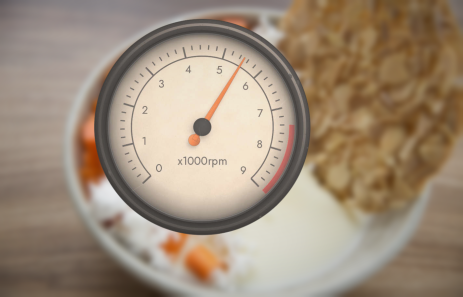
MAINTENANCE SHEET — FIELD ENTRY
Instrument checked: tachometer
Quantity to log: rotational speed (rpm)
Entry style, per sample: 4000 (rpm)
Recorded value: 5500 (rpm)
